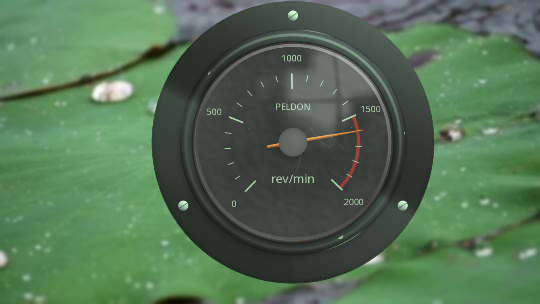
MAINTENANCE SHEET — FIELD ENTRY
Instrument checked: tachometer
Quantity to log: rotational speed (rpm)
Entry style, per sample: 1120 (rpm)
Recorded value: 1600 (rpm)
